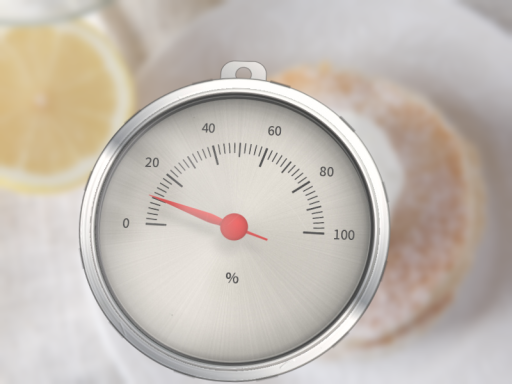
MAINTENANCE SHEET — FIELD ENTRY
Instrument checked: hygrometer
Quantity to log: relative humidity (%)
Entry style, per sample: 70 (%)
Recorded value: 10 (%)
